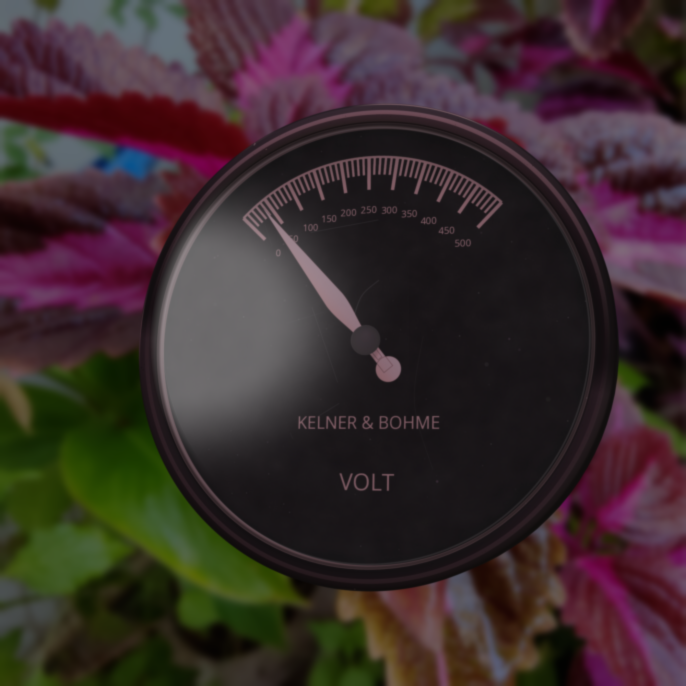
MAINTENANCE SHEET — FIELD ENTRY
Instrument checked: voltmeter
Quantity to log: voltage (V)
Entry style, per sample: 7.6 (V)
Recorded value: 40 (V)
